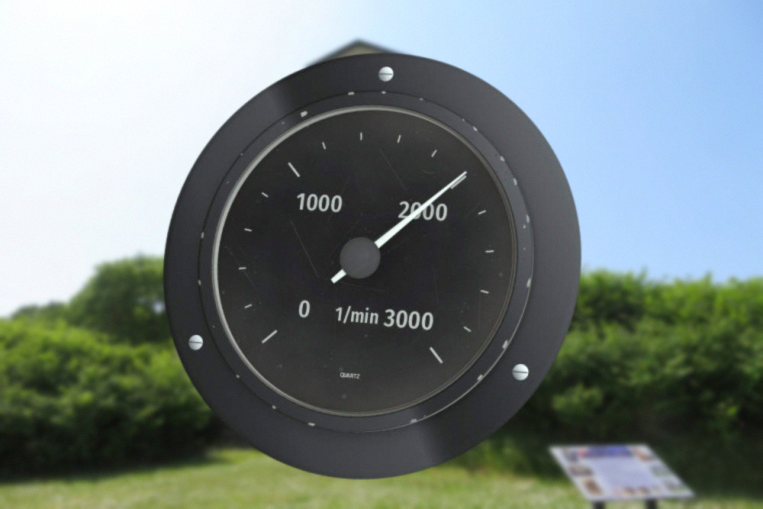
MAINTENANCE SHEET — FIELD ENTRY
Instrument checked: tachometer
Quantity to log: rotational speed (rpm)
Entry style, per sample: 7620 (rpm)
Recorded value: 2000 (rpm)
